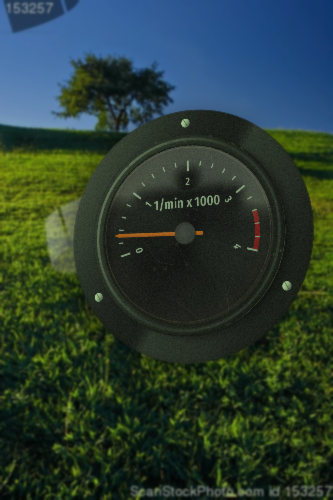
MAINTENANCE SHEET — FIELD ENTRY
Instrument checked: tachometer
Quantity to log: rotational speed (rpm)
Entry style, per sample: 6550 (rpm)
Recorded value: 300 (rpm)
